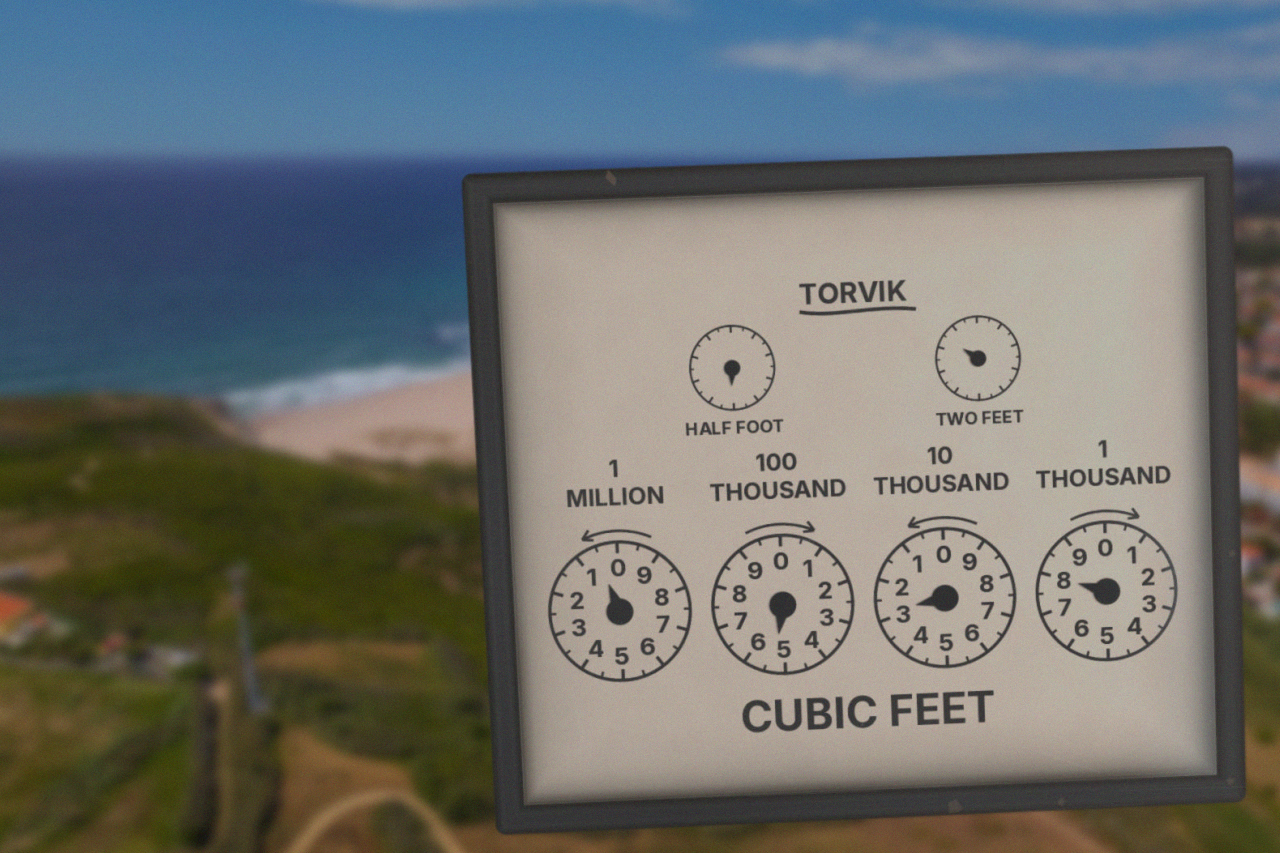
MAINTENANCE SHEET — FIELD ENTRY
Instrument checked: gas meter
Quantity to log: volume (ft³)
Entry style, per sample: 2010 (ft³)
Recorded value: 52800 (ft³)
